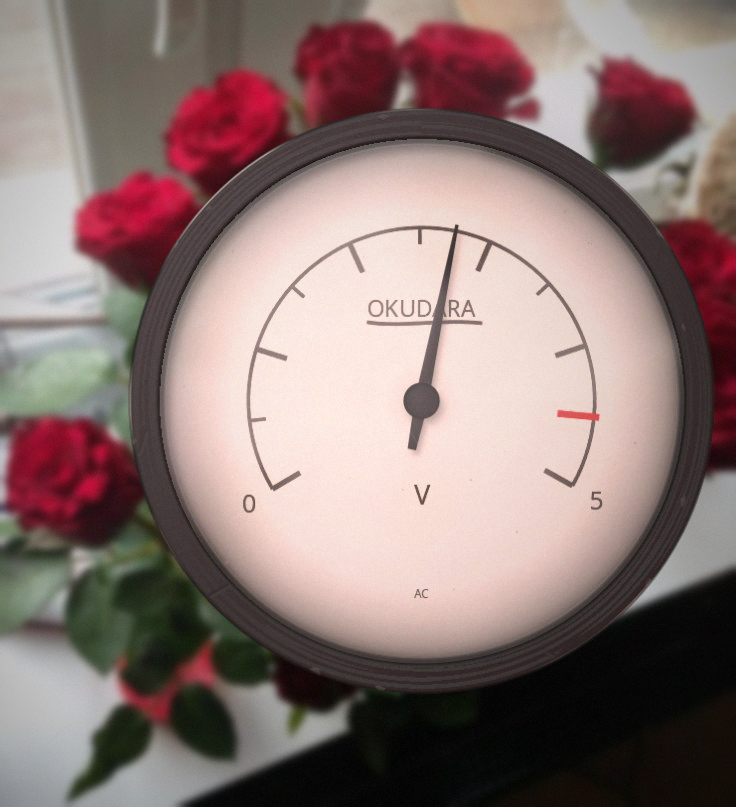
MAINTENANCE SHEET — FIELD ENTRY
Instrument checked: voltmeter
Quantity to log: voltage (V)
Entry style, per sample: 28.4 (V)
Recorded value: 2.75 (V)
